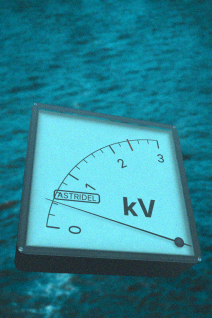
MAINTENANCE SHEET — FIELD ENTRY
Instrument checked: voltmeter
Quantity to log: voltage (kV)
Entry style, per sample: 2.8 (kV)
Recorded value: 0.4 (kV)
